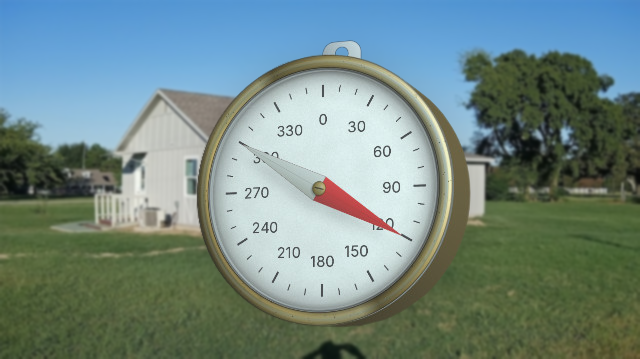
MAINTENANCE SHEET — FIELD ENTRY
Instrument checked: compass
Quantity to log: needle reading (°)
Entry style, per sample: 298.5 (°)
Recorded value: 120 (°)
